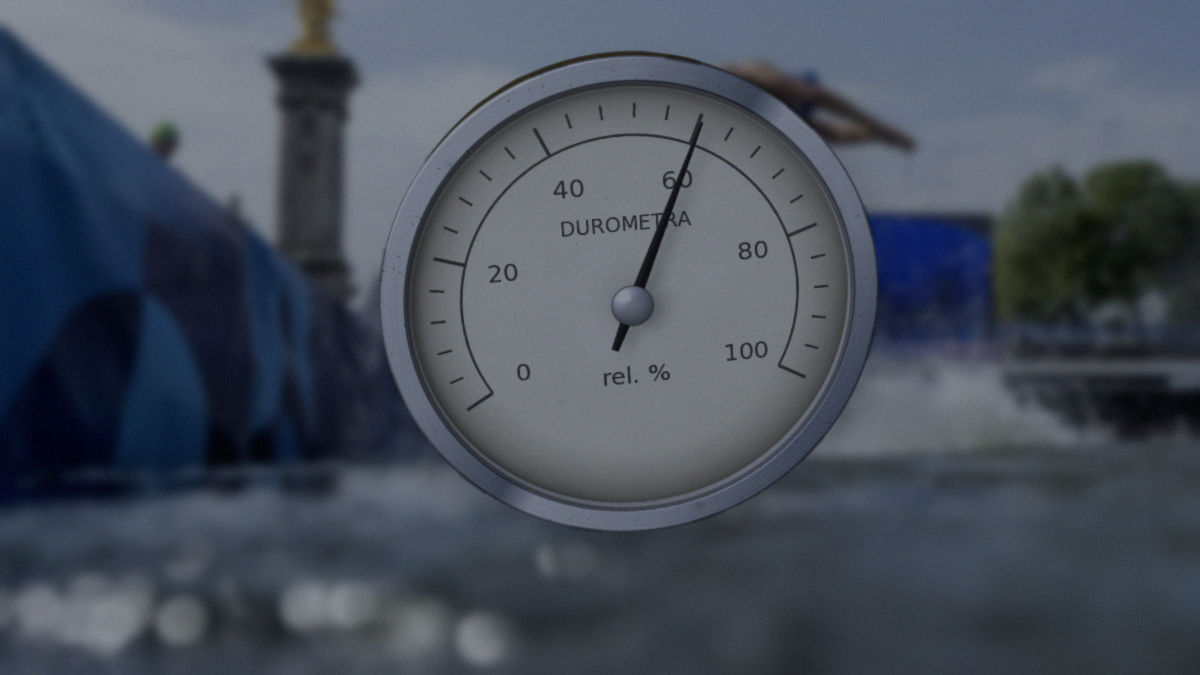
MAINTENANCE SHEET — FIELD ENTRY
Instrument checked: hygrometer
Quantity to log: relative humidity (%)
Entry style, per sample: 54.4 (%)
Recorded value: 60 (%)
